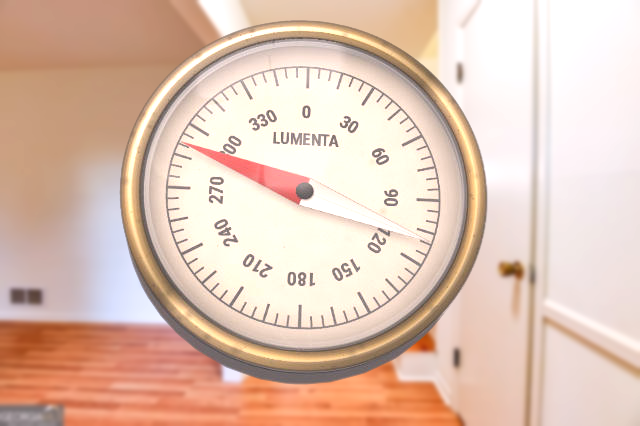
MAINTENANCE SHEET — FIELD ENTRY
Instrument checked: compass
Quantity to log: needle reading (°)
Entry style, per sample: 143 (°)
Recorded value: 290 (°)
